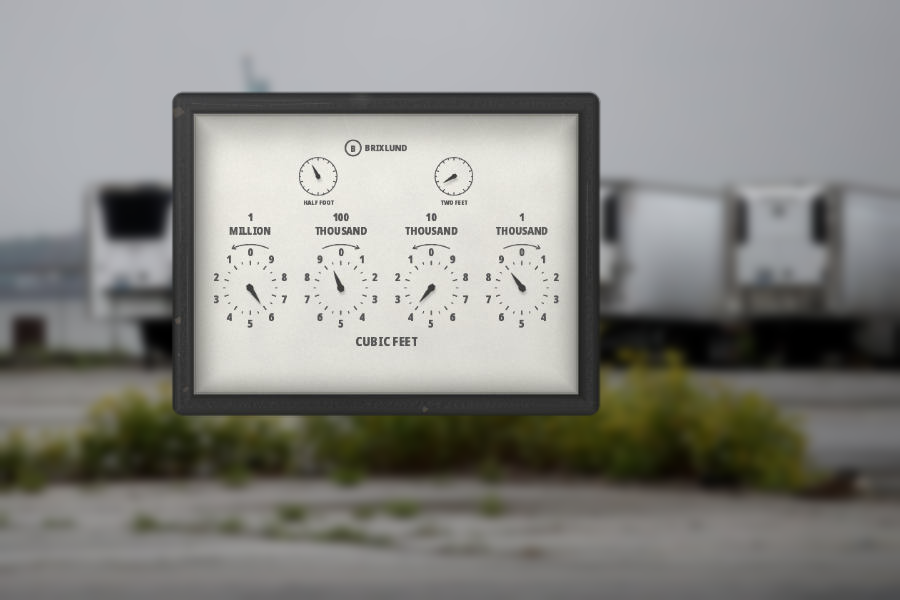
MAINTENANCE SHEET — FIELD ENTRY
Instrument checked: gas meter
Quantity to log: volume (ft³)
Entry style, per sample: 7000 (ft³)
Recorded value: 593900 (ft³)
